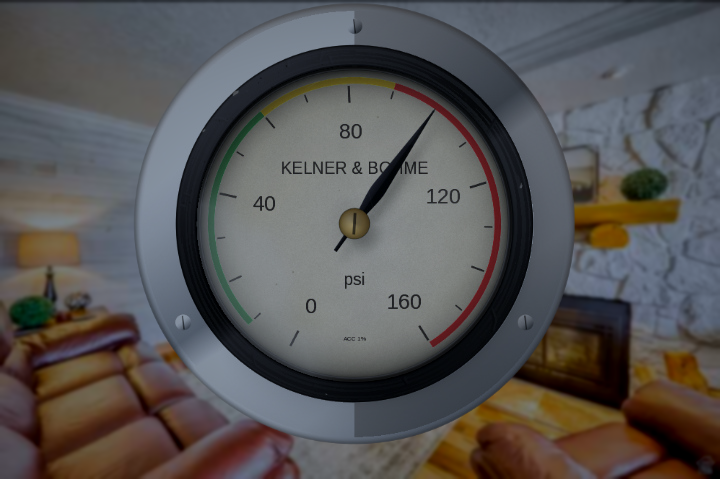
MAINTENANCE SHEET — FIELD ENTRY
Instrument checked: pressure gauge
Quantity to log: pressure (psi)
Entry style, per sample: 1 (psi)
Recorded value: 100 (psi)
